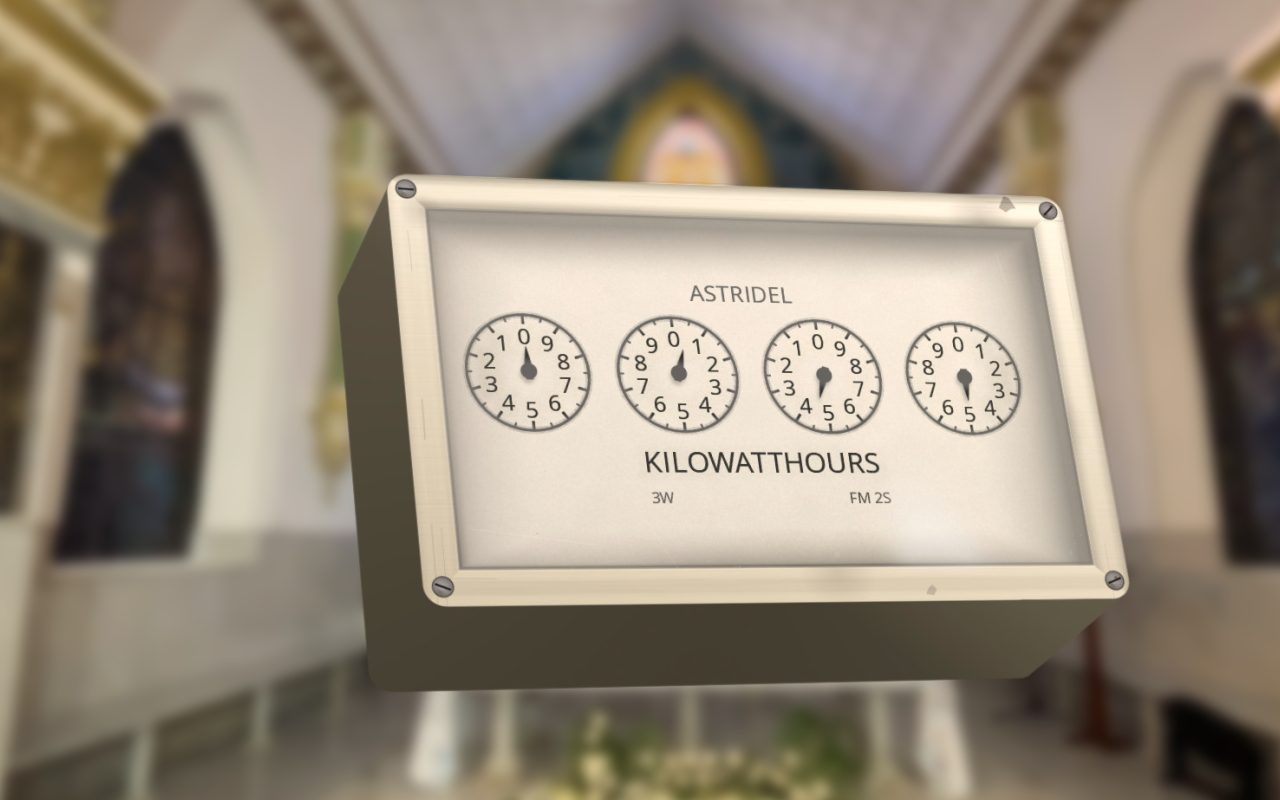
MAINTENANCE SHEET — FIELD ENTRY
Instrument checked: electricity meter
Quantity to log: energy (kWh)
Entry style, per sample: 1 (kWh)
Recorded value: 45 (kWh)
